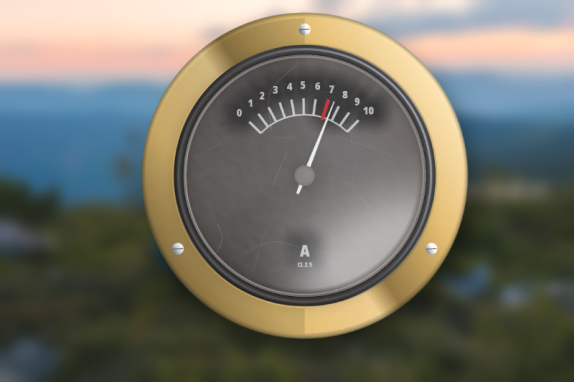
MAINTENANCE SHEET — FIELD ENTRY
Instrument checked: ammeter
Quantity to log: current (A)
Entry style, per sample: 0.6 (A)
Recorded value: 7.5 (A)
